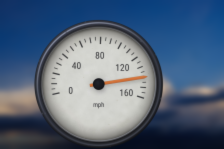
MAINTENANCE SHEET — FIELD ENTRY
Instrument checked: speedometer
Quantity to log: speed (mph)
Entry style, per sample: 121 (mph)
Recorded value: 140 (mph)
